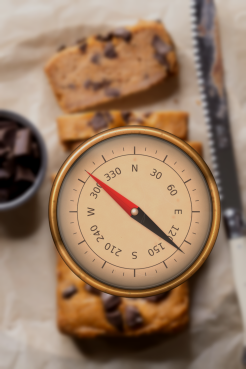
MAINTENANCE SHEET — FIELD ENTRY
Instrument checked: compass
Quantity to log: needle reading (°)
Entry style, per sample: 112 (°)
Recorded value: 310 (°)
